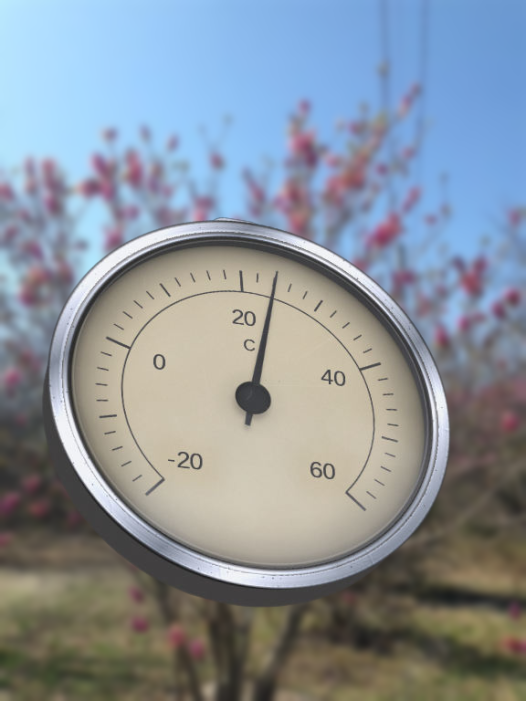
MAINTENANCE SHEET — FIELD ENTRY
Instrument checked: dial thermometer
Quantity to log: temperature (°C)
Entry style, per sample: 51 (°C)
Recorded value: 24 (°C)
